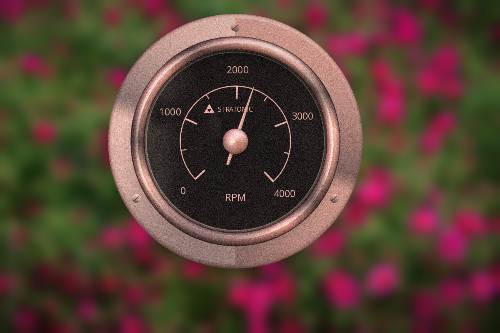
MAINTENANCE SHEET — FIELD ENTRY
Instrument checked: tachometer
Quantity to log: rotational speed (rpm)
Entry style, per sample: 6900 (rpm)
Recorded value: 2250 (rpm)
